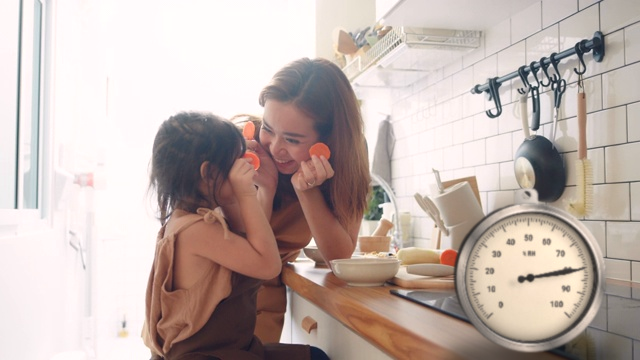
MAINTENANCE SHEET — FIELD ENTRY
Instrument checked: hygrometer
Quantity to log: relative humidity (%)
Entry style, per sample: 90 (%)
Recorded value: 80 (%)
